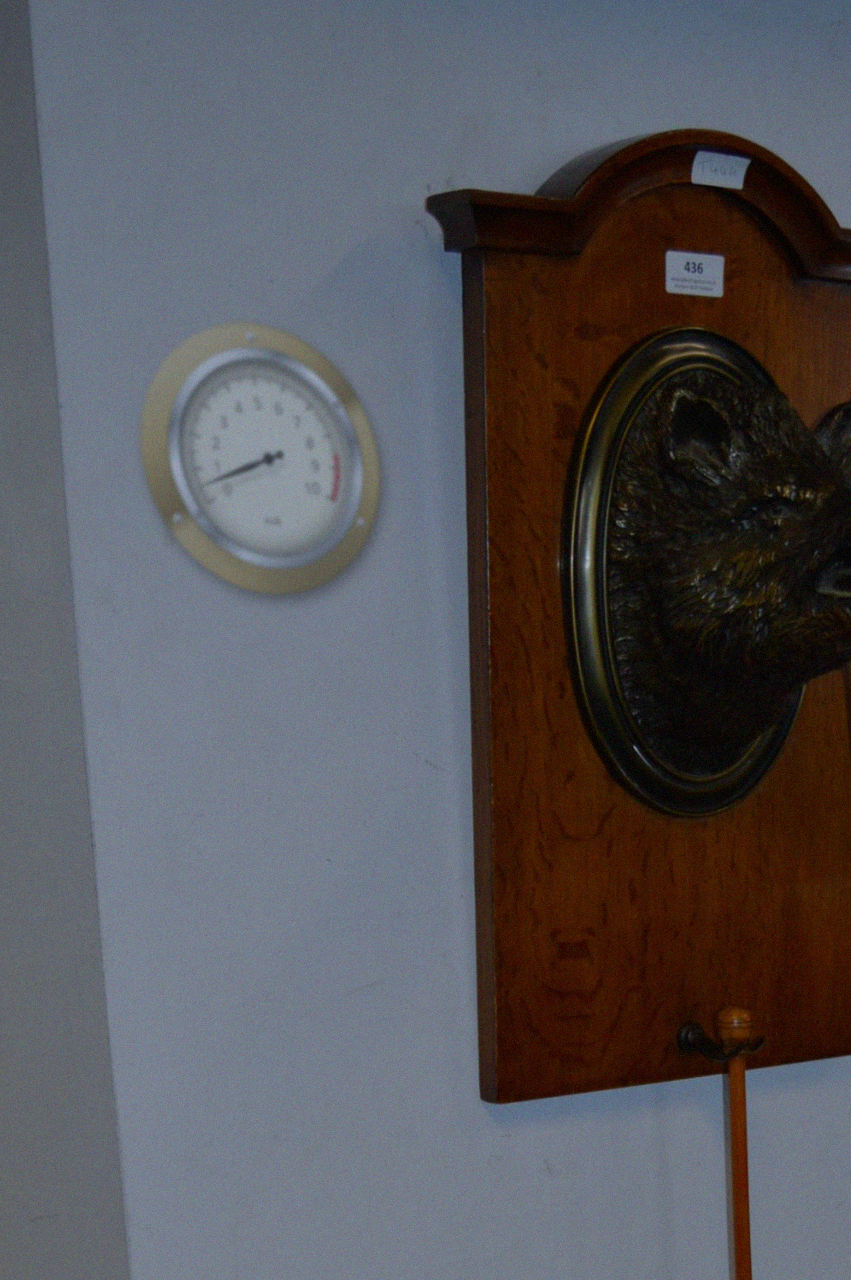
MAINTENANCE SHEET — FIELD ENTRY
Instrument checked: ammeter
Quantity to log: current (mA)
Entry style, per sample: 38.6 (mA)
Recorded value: 0.5 (mA)
